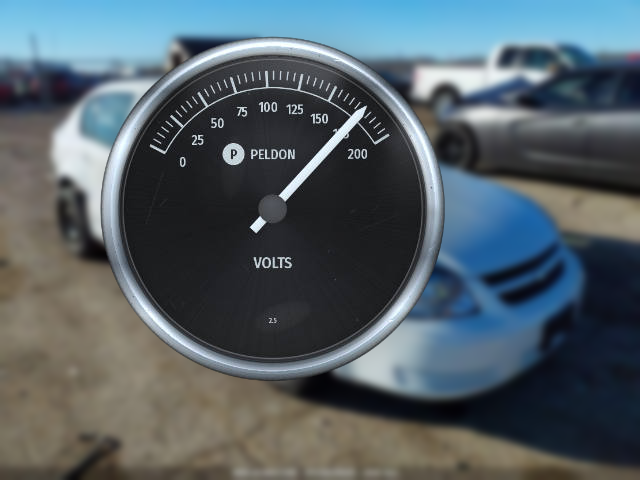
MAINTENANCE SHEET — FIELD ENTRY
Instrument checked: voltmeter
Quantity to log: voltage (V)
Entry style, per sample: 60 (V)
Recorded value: 175 (V)
